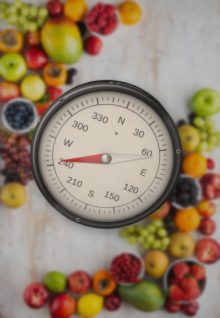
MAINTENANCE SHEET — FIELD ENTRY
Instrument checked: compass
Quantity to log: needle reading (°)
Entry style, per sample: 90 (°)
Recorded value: 245 (°)
